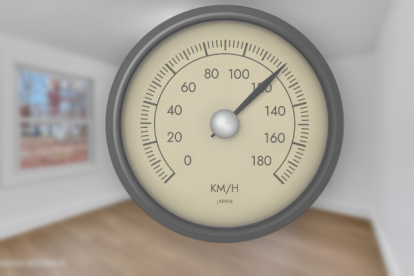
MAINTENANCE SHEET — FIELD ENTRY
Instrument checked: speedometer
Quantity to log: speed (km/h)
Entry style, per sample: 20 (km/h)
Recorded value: 120 (km/h)
